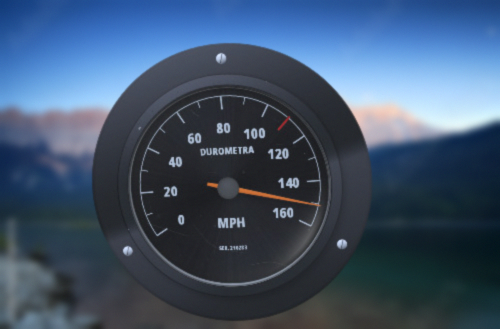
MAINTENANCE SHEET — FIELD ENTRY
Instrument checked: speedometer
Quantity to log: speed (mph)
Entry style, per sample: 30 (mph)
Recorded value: 150 (mph)
